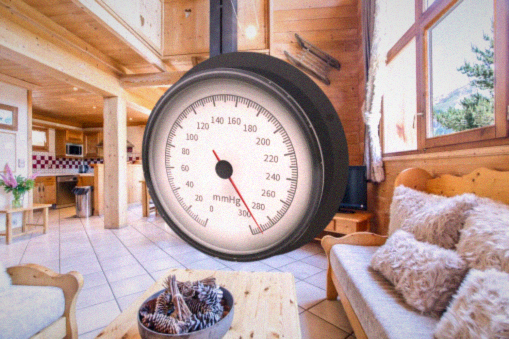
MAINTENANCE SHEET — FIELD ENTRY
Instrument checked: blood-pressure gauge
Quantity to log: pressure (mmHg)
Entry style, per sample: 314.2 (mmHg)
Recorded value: 290 (mmHg)
